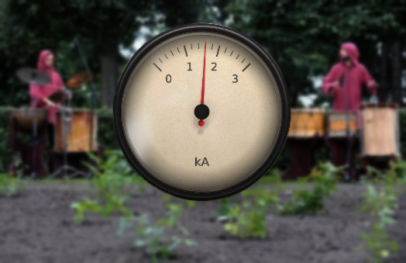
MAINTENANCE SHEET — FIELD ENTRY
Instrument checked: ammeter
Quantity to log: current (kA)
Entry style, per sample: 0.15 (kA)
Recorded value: 1.6 (kA)
